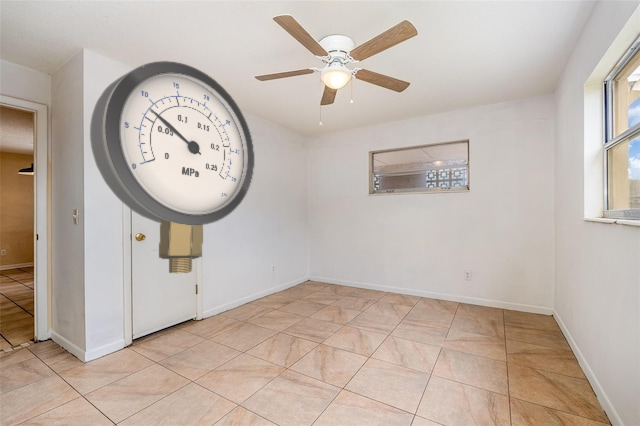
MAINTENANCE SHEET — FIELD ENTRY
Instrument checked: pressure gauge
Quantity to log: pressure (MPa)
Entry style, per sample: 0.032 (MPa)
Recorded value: 0.06 (MPa)
